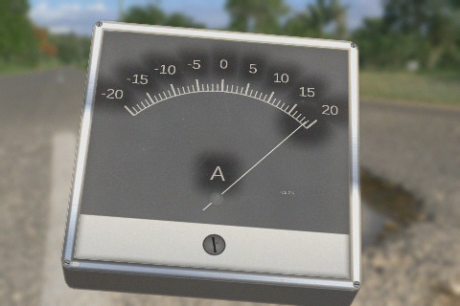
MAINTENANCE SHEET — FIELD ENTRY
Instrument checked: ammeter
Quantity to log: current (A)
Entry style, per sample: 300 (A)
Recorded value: 19 (A)
